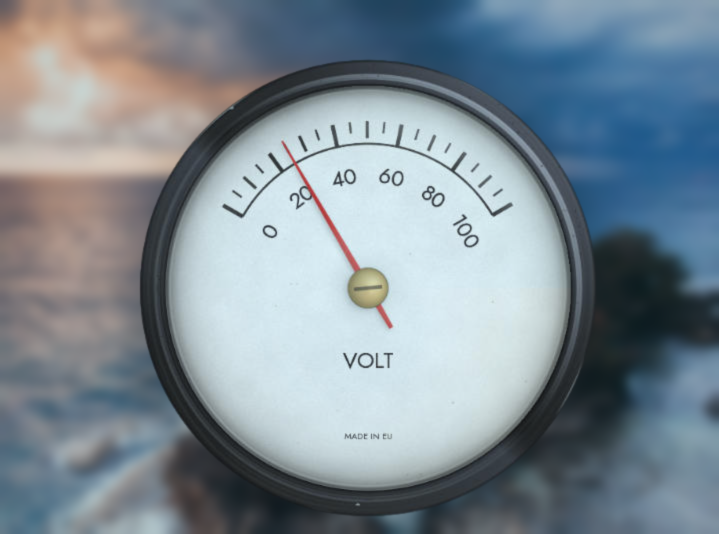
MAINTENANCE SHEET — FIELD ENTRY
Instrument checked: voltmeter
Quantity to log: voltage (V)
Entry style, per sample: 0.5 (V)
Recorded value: 25 (V)
